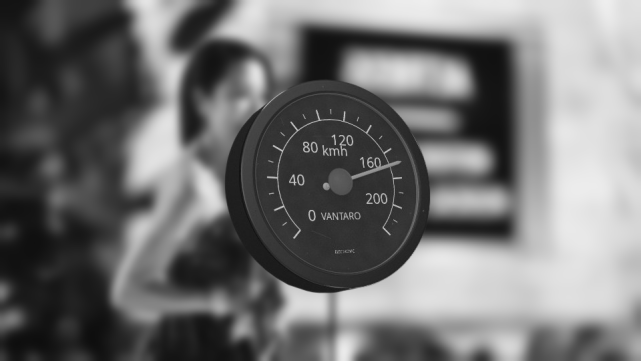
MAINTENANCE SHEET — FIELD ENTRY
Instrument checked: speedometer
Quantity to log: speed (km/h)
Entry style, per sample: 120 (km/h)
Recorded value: 170 (km/h)
